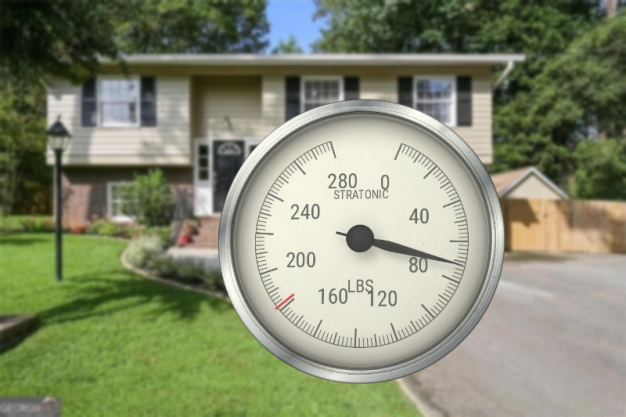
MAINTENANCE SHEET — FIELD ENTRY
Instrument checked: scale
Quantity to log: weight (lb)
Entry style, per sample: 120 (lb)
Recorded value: 72 (lb)
